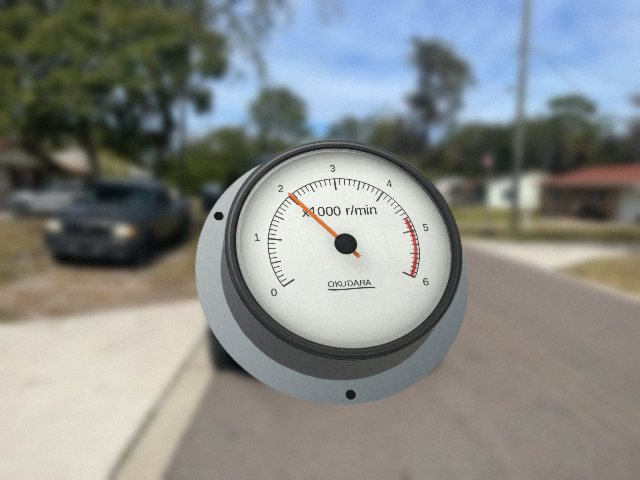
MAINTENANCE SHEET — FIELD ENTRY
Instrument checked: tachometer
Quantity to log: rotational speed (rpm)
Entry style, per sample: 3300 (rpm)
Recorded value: 2000 (rpm)
